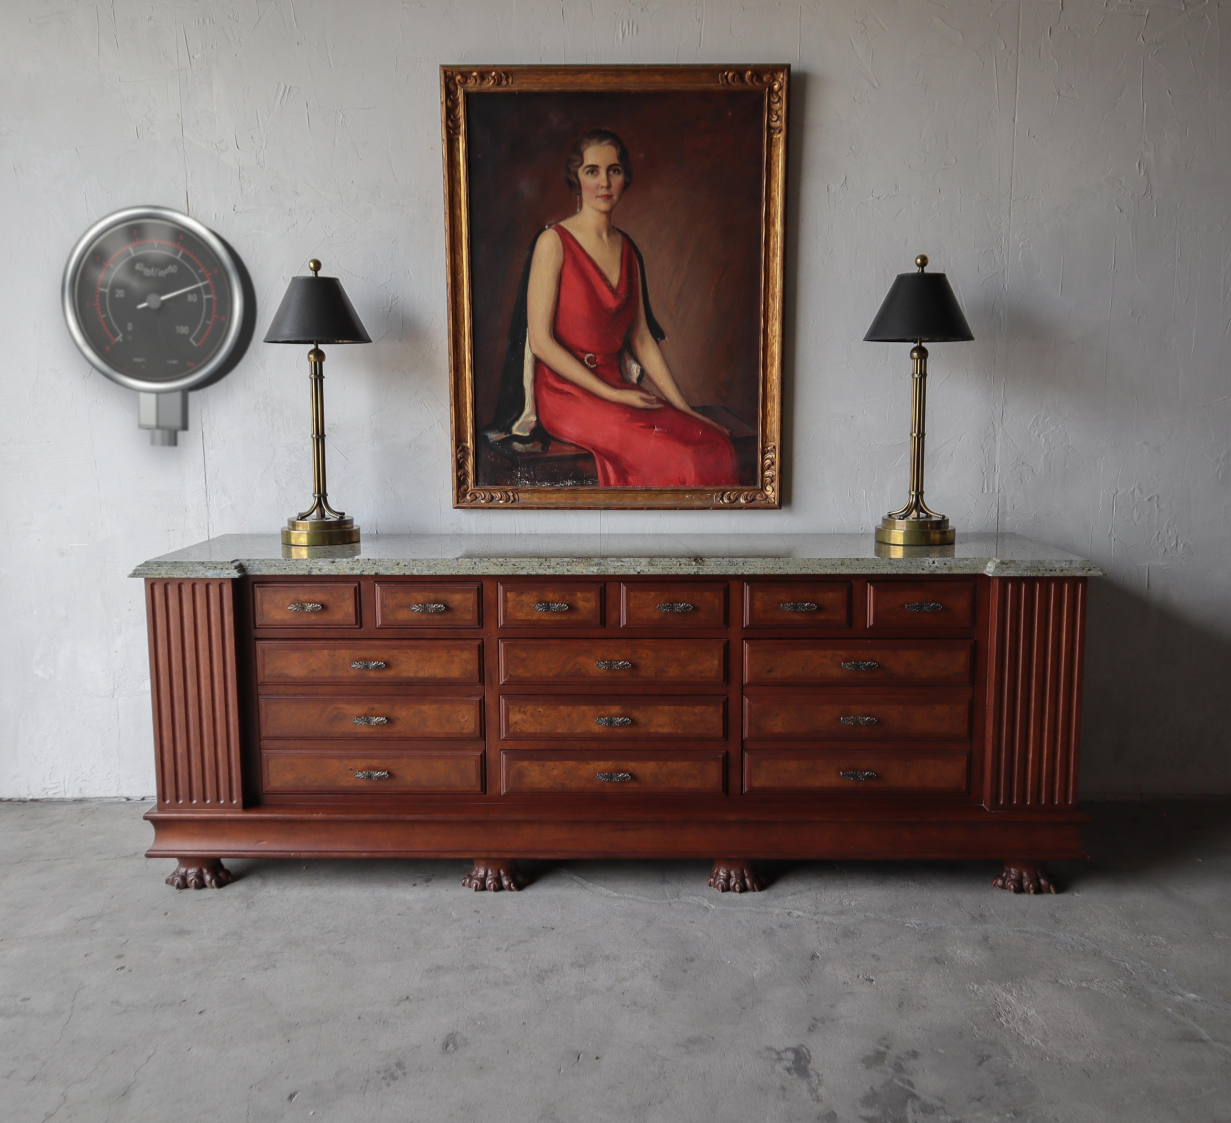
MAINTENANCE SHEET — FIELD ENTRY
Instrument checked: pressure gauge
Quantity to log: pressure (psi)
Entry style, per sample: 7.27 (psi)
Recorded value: 75 (psi)
